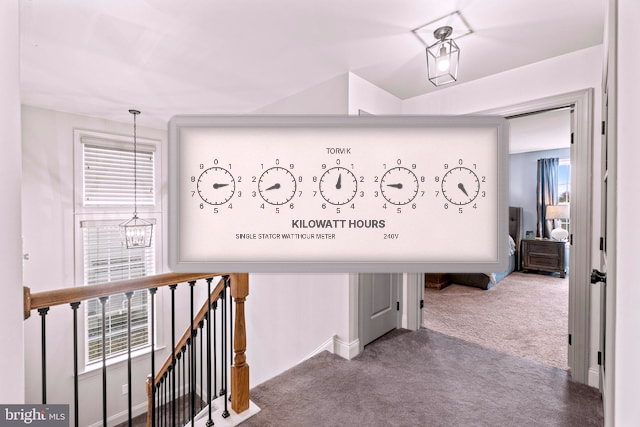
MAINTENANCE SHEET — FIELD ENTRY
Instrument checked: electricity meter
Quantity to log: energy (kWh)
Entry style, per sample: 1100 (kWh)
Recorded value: 23024 (kWh)
